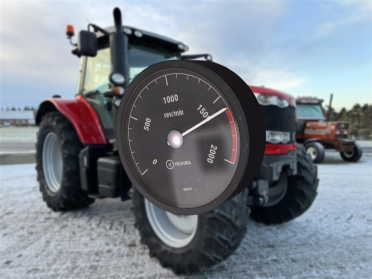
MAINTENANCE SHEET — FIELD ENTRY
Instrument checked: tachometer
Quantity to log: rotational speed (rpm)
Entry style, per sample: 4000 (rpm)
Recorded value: 1600 (rpm)
